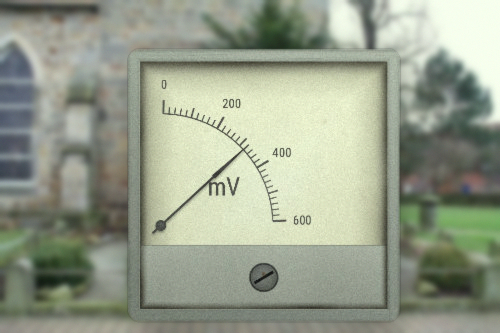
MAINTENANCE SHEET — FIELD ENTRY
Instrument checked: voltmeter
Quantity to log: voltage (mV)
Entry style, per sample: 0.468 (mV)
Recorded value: 320 (mV)
